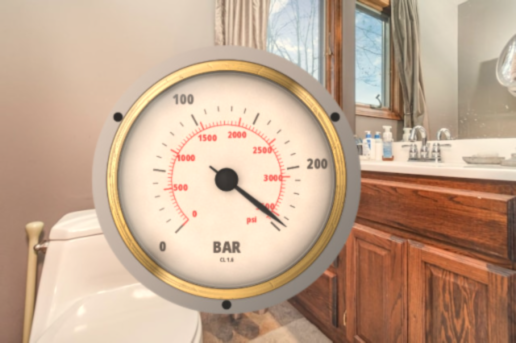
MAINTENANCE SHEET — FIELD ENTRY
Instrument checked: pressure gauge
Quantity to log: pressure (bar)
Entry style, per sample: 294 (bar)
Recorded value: 245 (bar)
